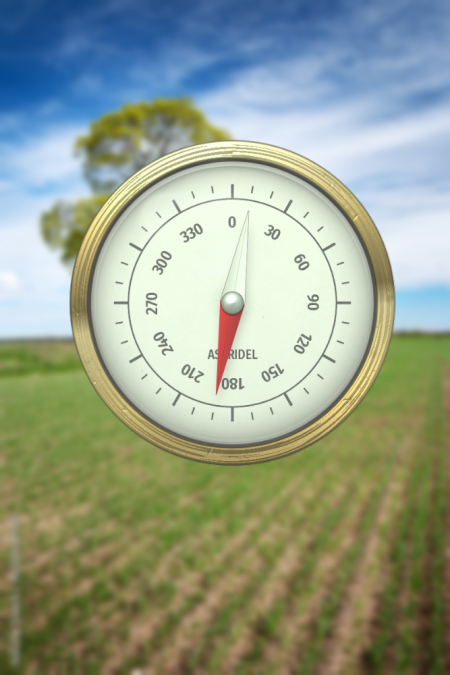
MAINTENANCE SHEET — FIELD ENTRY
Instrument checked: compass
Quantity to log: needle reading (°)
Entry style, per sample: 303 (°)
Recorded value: 190 (°)
